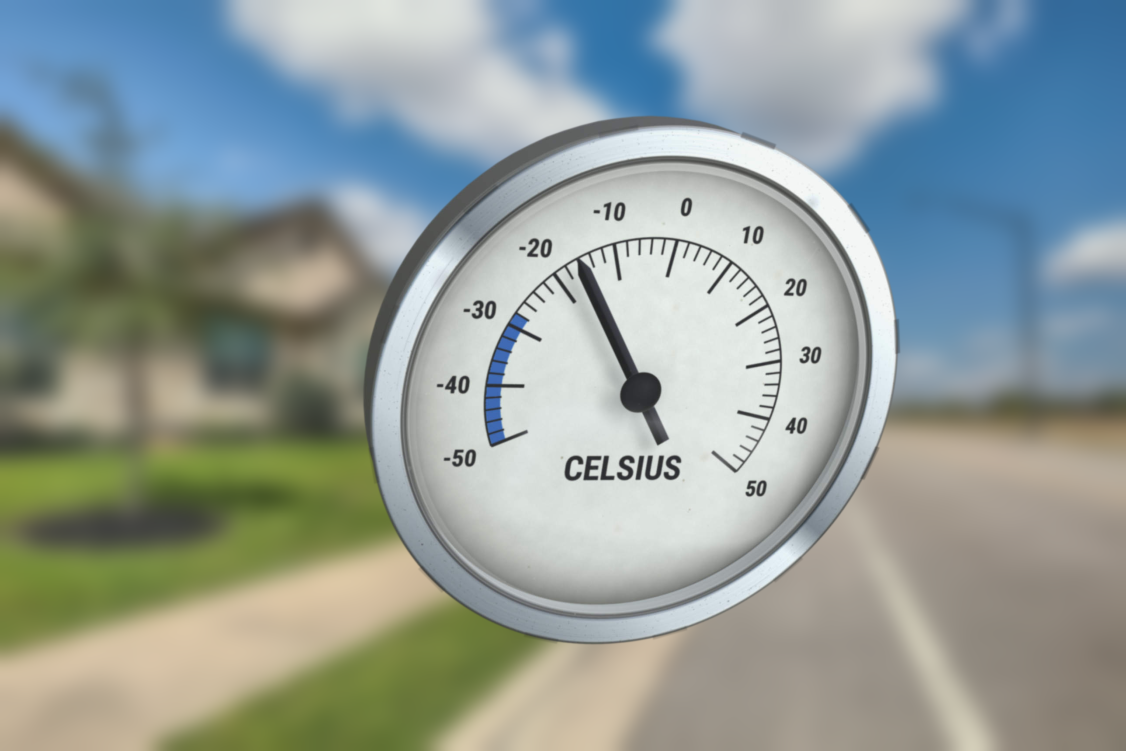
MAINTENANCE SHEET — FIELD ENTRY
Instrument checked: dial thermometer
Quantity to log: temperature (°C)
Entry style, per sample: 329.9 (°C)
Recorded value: -16 (°C)
